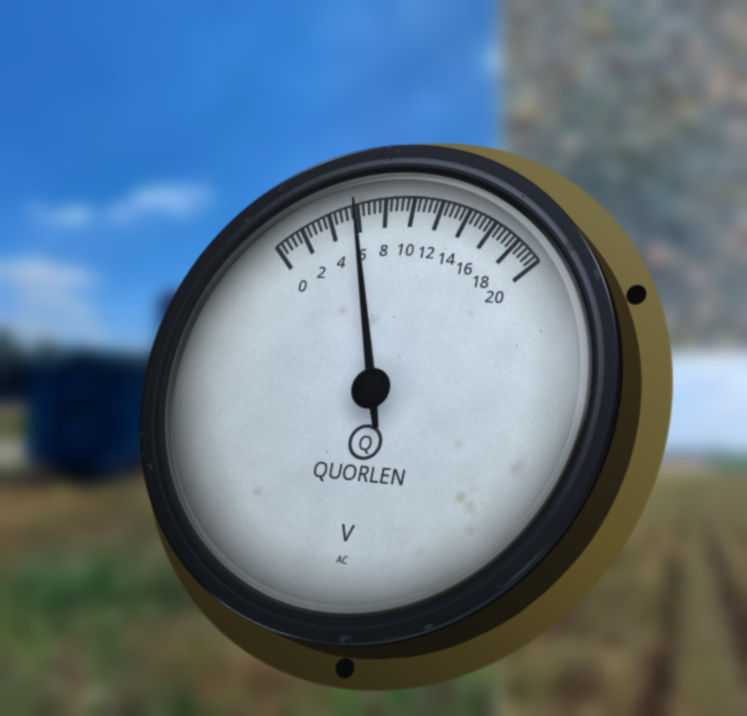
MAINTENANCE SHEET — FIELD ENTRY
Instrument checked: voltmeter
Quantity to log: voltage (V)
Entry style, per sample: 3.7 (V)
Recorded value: 6 (V)
